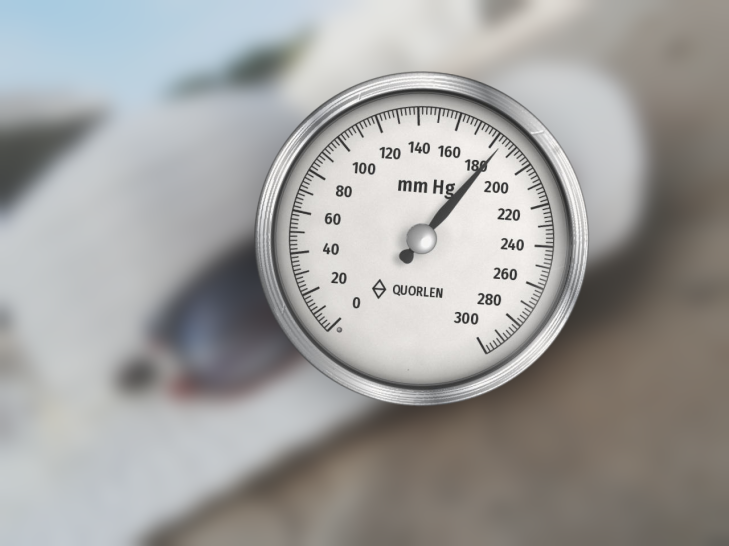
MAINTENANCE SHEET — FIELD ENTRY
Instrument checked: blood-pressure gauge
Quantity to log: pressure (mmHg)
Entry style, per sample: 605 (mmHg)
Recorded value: 184 (mmHg)
